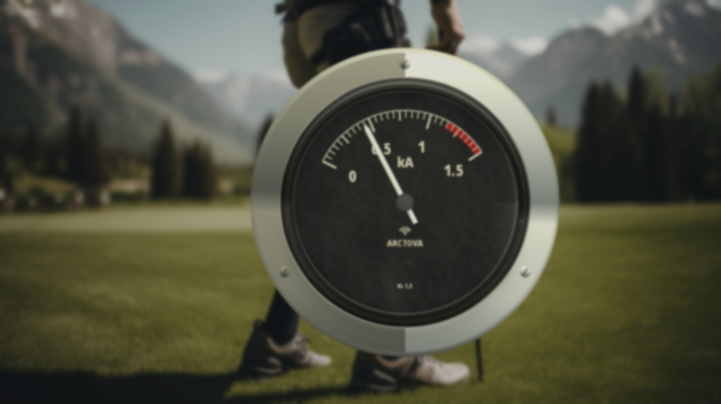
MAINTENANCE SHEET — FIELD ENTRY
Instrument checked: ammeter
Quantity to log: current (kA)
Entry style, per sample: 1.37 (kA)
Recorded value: 0.45 (kA)
